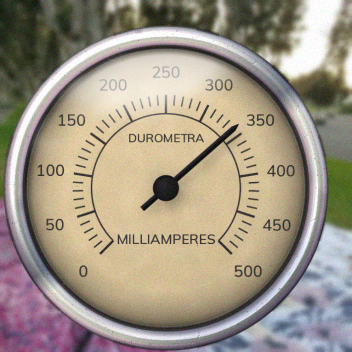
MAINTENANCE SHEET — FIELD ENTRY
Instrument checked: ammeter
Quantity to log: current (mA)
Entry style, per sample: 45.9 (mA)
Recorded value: 340 (mA)
